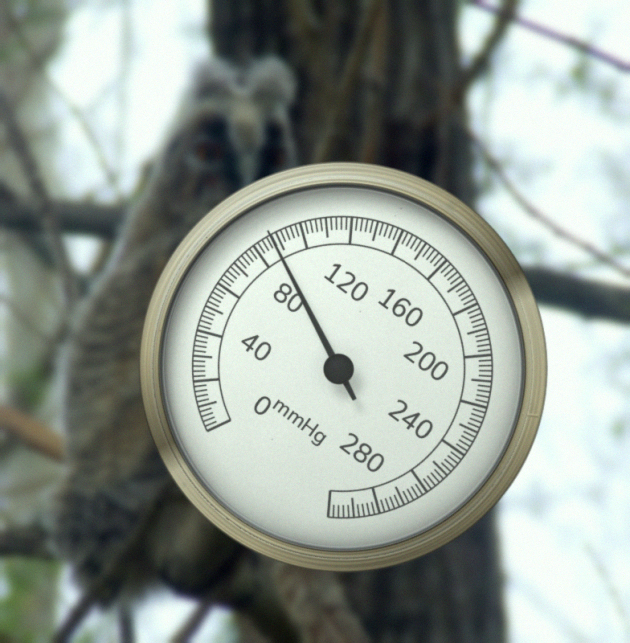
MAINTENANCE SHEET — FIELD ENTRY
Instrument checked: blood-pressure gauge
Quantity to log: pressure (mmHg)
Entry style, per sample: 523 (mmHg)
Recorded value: 88 (mmHg)
